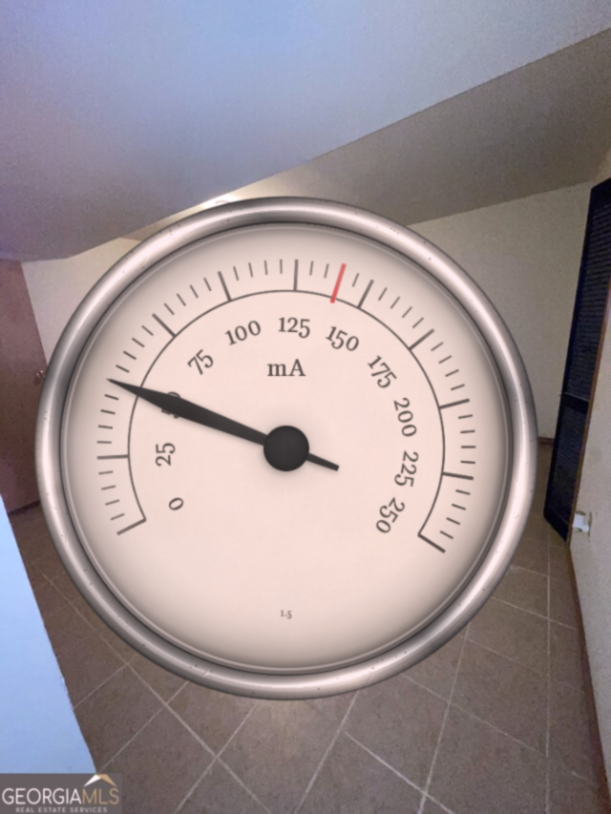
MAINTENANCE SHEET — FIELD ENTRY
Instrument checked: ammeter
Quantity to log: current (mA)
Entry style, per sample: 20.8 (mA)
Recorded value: 50 (mA)
